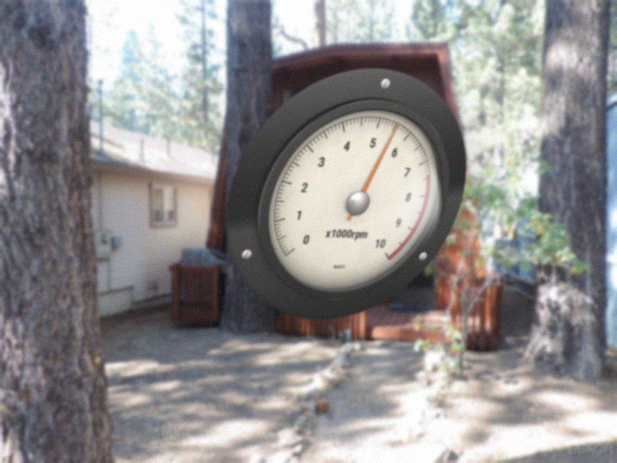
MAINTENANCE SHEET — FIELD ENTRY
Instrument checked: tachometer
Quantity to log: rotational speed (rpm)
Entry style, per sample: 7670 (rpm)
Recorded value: 5500 (rpm)
